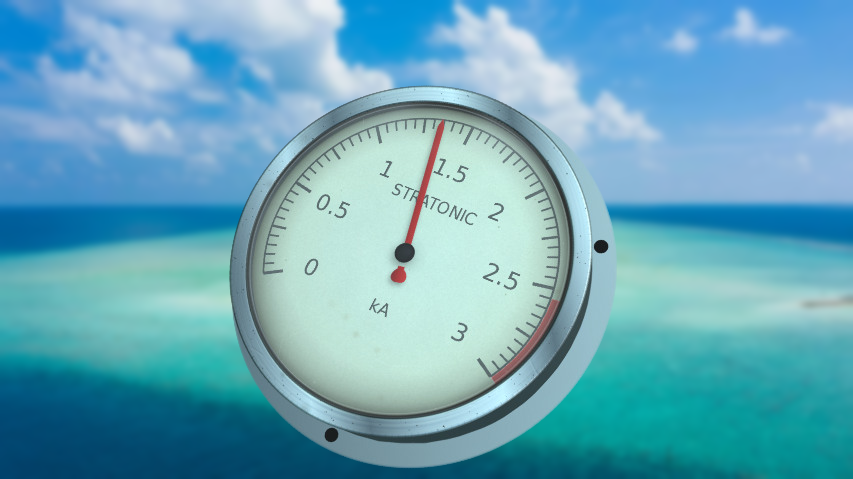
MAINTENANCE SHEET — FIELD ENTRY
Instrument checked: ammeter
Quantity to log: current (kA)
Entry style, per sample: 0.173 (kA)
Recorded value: 1.35 (kA)
